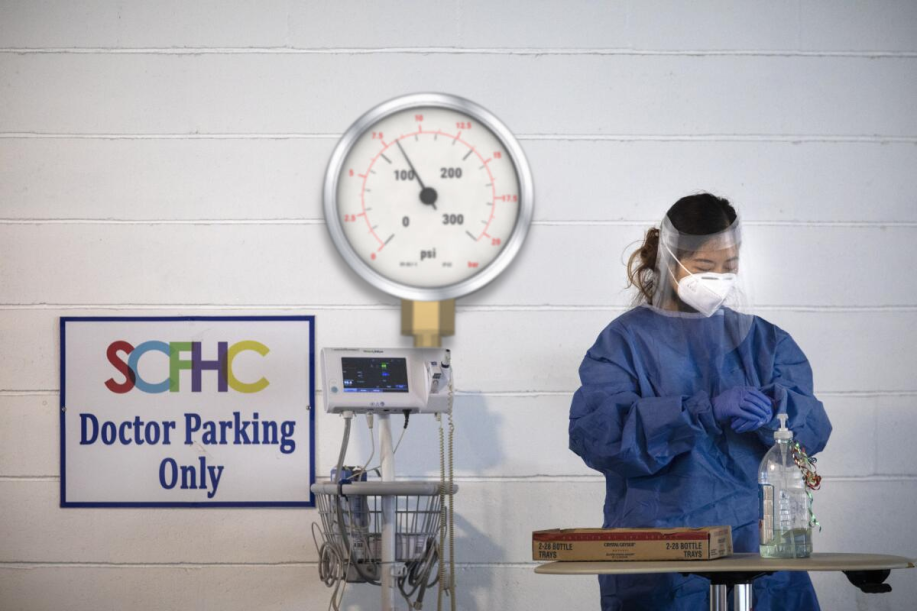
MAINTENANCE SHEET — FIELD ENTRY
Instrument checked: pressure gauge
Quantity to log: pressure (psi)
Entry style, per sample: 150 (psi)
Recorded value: 120 (psi)
